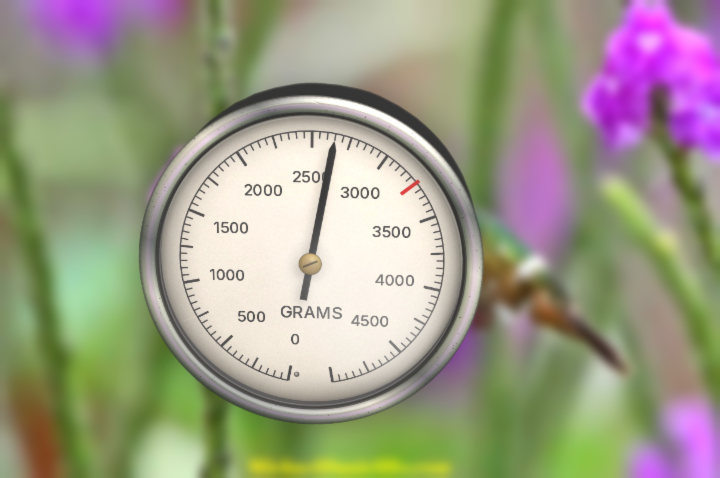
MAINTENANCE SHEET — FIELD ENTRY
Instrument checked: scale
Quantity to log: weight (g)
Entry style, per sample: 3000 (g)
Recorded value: 2650 (g)
